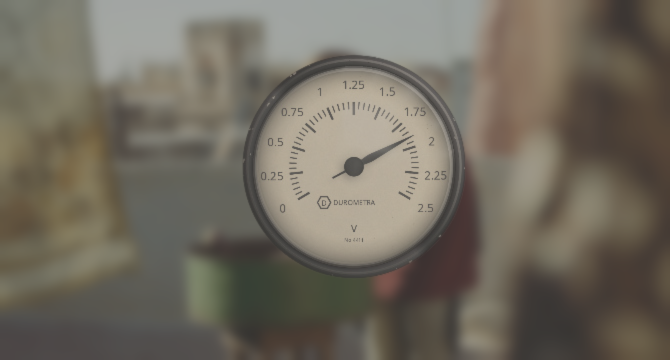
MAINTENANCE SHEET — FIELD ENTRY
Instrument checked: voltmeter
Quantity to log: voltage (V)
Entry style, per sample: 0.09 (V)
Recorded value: 1.9 (V)
